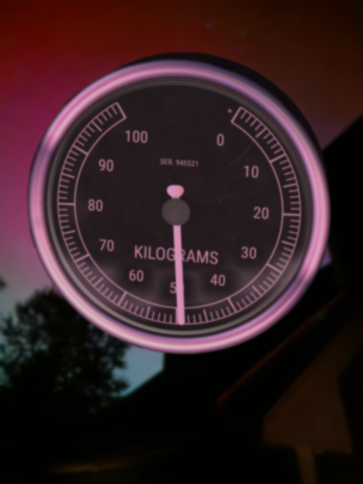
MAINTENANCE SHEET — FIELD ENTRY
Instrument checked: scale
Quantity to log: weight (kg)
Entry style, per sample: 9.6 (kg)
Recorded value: 49 (kg)
